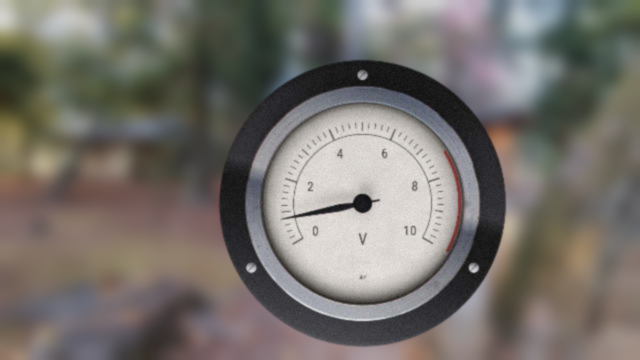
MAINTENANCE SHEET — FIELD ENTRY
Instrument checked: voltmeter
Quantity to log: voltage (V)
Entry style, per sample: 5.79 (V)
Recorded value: 0.8 (V)
